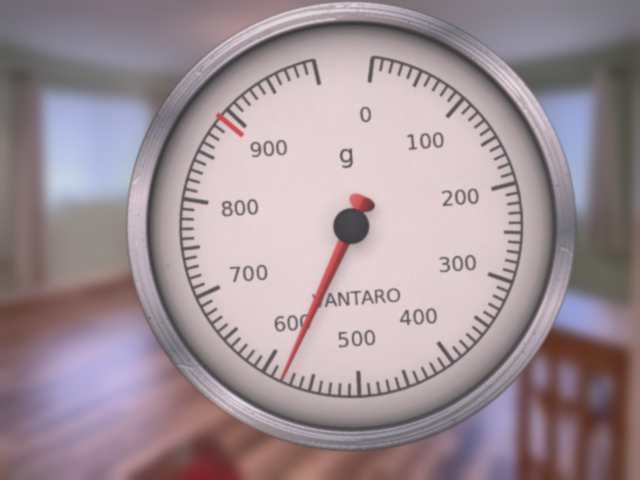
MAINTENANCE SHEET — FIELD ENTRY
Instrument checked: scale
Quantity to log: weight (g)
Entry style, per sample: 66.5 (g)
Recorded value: 580 (g)
